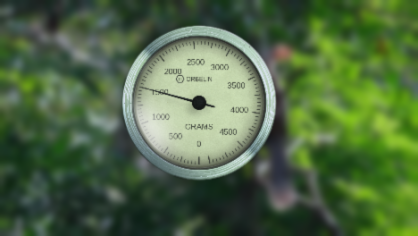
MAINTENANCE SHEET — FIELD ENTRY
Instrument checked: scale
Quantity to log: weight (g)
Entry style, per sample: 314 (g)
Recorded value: 1500 (g)
